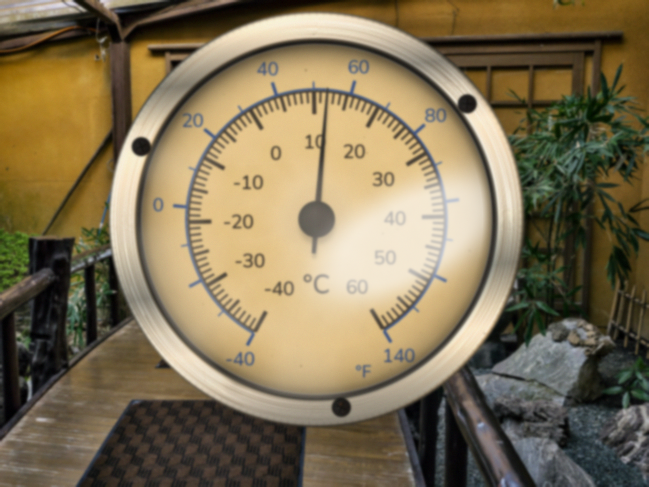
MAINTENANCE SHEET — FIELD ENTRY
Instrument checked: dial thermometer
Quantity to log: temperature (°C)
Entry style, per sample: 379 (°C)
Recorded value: 12 (°C)
